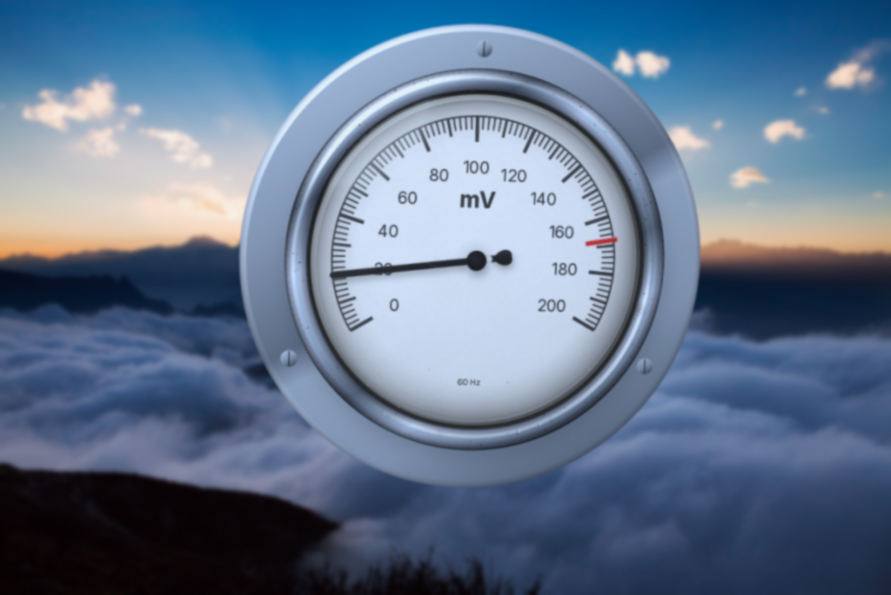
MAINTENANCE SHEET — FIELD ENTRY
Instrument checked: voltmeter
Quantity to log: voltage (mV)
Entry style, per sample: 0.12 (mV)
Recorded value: 20 (mV)
